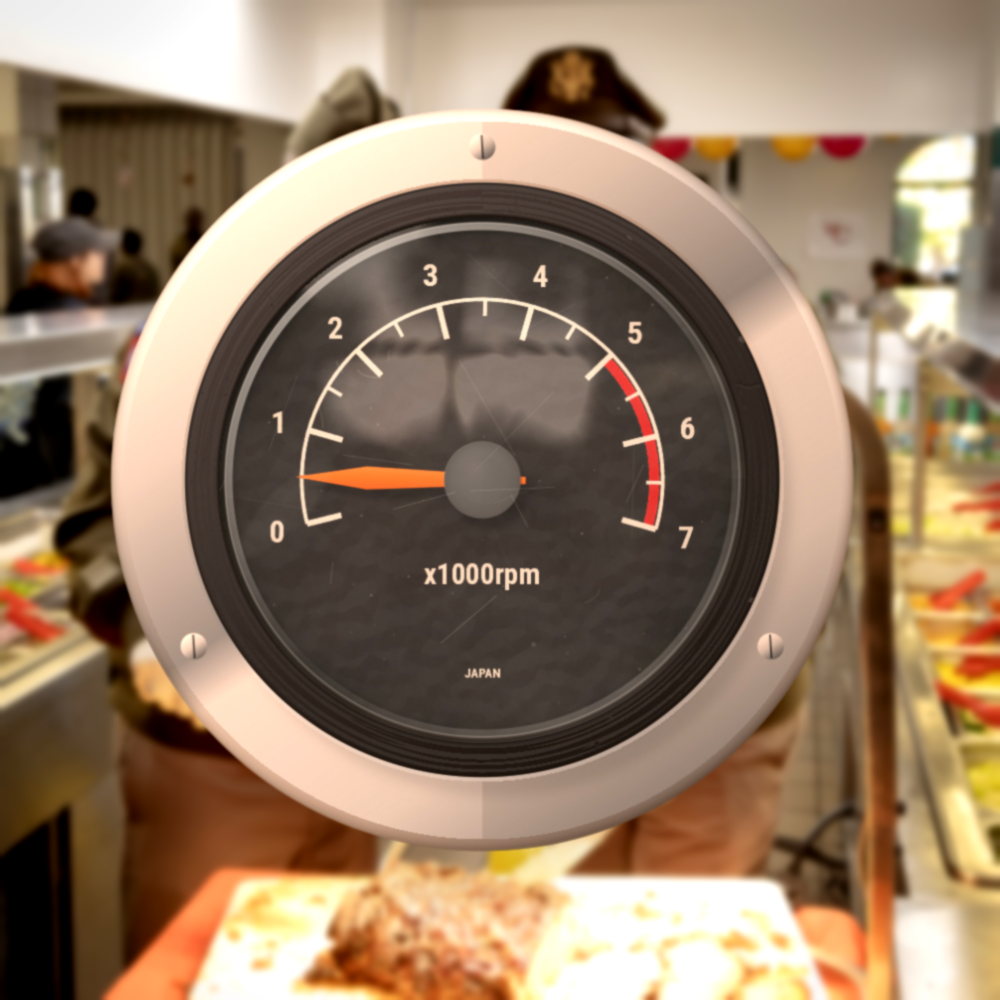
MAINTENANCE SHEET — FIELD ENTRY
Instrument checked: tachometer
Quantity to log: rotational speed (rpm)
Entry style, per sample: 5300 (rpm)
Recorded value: 500 (rpm)
